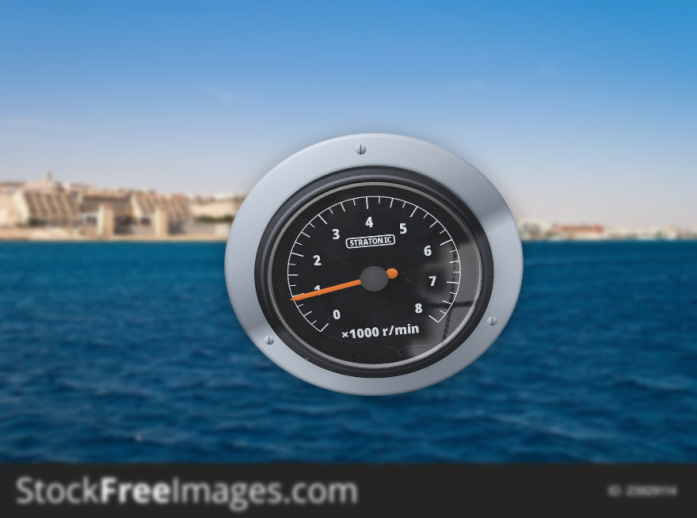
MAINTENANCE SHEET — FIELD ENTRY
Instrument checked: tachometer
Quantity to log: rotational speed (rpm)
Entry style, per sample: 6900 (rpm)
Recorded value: 1000 (rpm)
